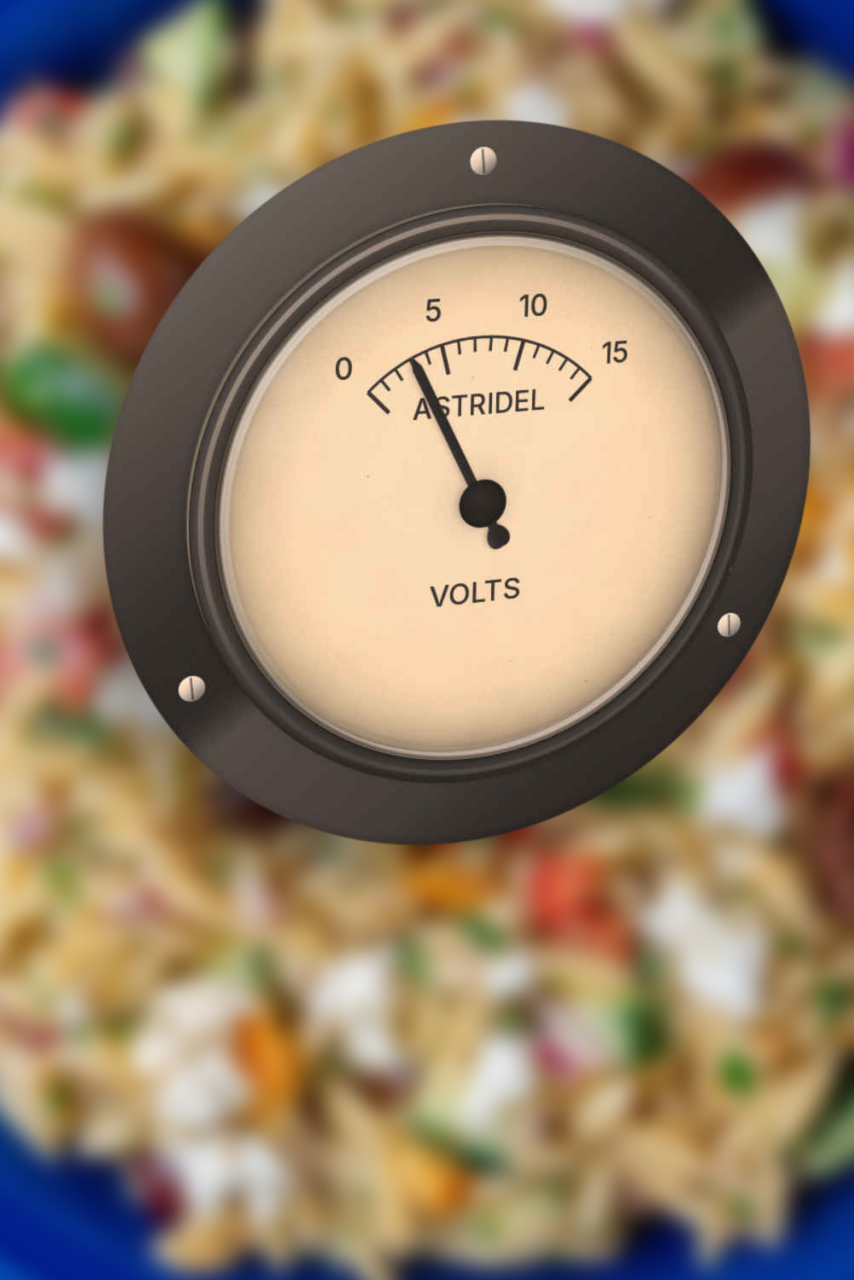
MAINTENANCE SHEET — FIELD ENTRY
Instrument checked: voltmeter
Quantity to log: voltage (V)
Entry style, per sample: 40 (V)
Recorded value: 3 (V)
